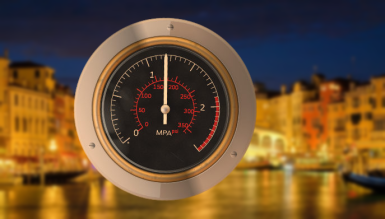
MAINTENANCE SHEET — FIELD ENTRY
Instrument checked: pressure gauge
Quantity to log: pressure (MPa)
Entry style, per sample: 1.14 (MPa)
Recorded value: 1.2 (MPa)
